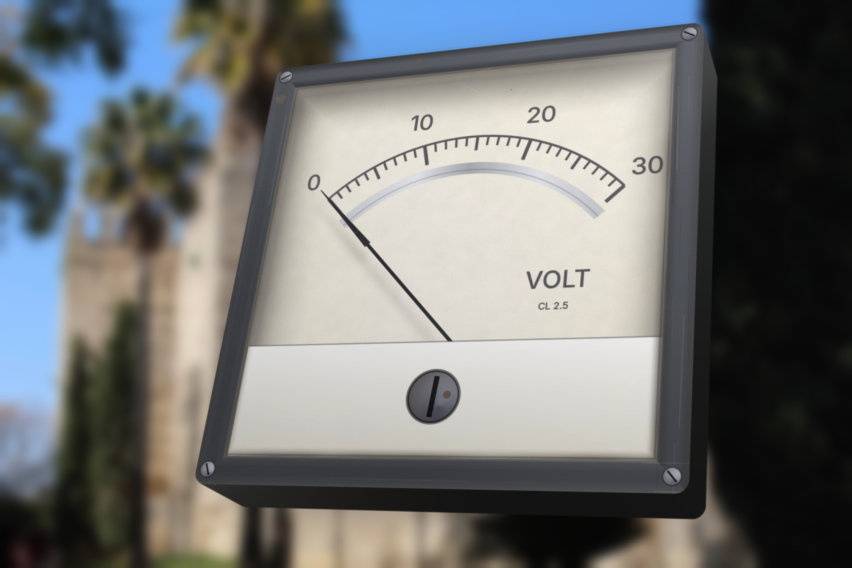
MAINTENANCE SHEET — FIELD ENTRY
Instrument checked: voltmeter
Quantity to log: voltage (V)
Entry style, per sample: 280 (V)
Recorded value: 0 (V)
